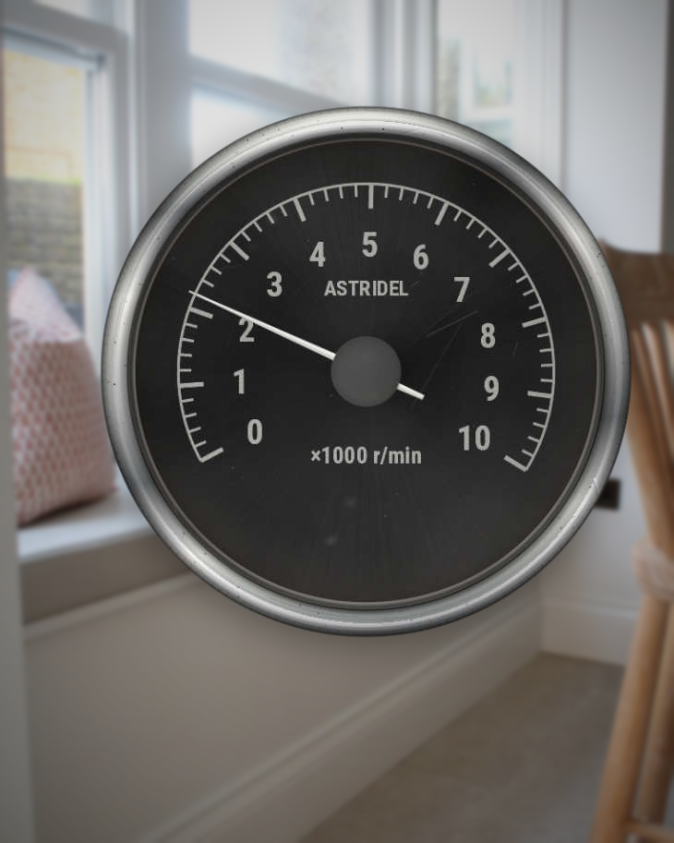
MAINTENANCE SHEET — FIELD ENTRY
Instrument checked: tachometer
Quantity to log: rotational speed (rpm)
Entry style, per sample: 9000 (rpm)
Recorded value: 2200 (rpm)
